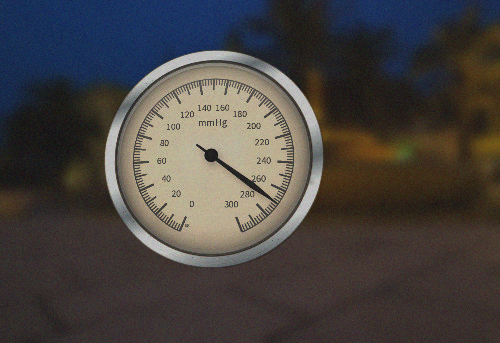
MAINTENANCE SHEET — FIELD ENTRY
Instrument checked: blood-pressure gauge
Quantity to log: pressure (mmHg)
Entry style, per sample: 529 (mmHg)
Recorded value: 270 (mmHg)
